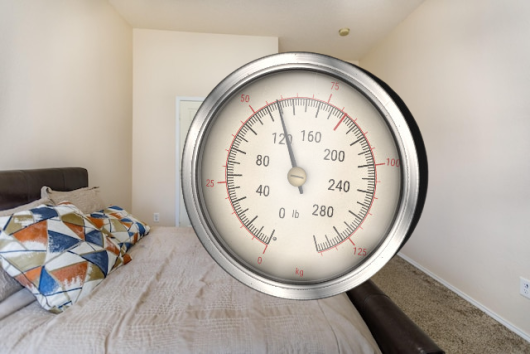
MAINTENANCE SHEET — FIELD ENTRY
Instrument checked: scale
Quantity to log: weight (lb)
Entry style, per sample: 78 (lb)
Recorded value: 130 (lb)
